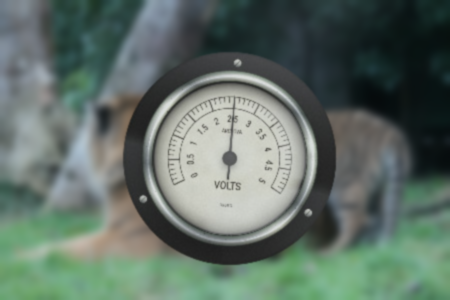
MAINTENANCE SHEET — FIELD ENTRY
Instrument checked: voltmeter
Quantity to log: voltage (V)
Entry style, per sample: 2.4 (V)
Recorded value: 2.5 (V)
